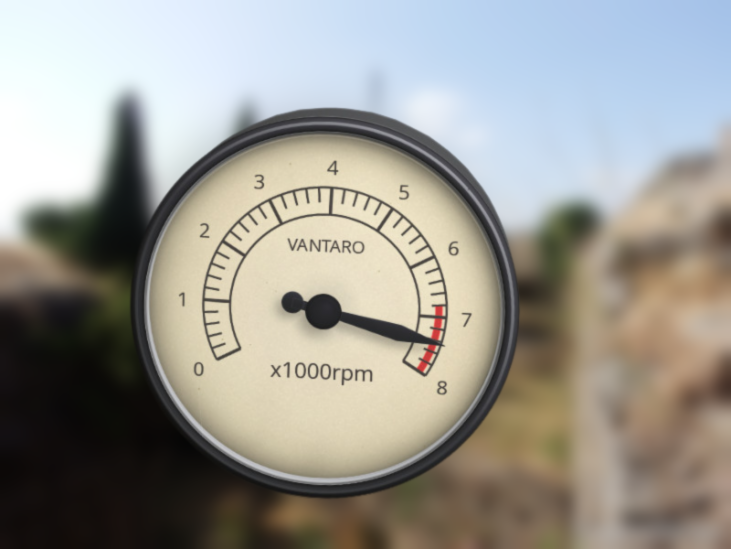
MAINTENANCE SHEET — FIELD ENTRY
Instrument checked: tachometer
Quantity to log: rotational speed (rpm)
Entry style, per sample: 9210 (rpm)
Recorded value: 7400 (rpm)
